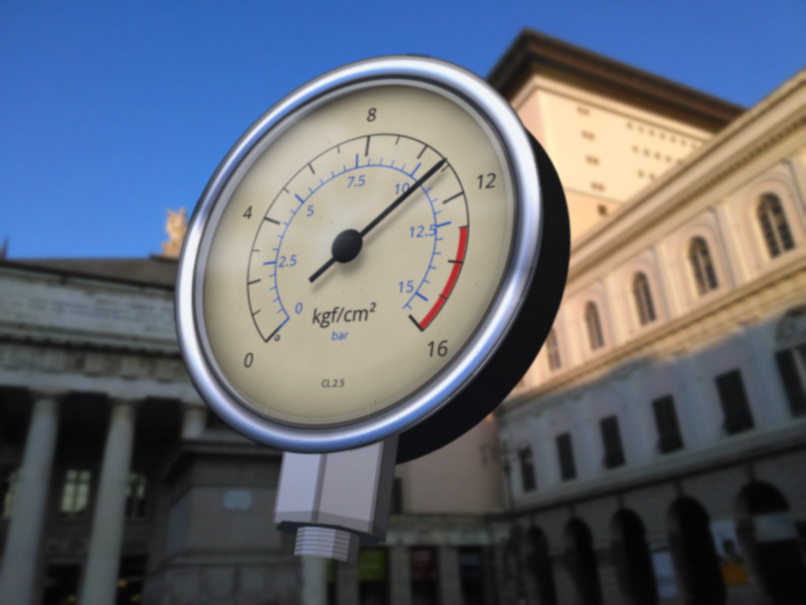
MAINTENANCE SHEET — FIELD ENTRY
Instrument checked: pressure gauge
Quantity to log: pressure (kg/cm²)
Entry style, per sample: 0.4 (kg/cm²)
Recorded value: 11 (kg/cm²)
